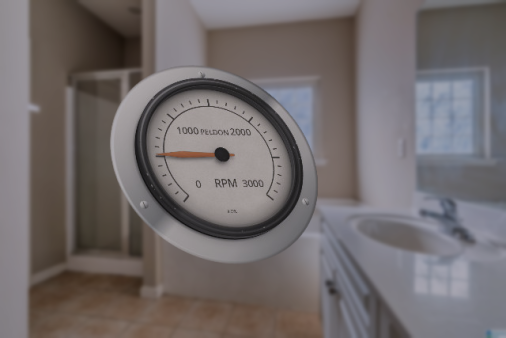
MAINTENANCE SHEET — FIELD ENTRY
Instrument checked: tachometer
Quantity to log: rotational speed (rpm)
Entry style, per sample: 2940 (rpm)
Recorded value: 500 (rpm)
